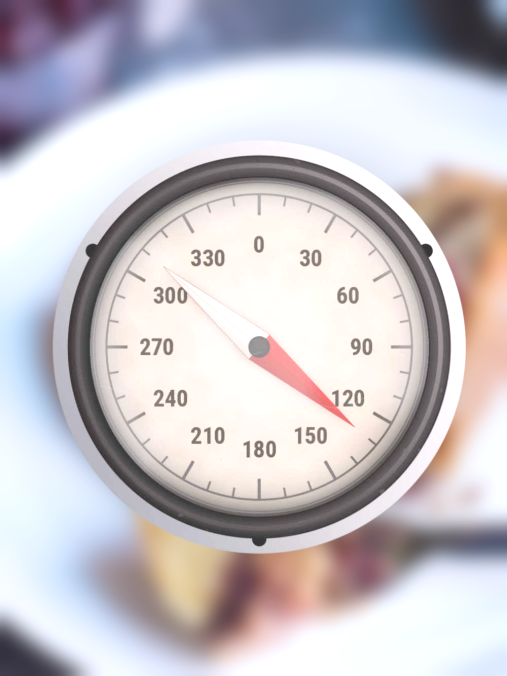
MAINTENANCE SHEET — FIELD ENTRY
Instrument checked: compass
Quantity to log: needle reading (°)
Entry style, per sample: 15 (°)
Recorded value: 130 (°)
